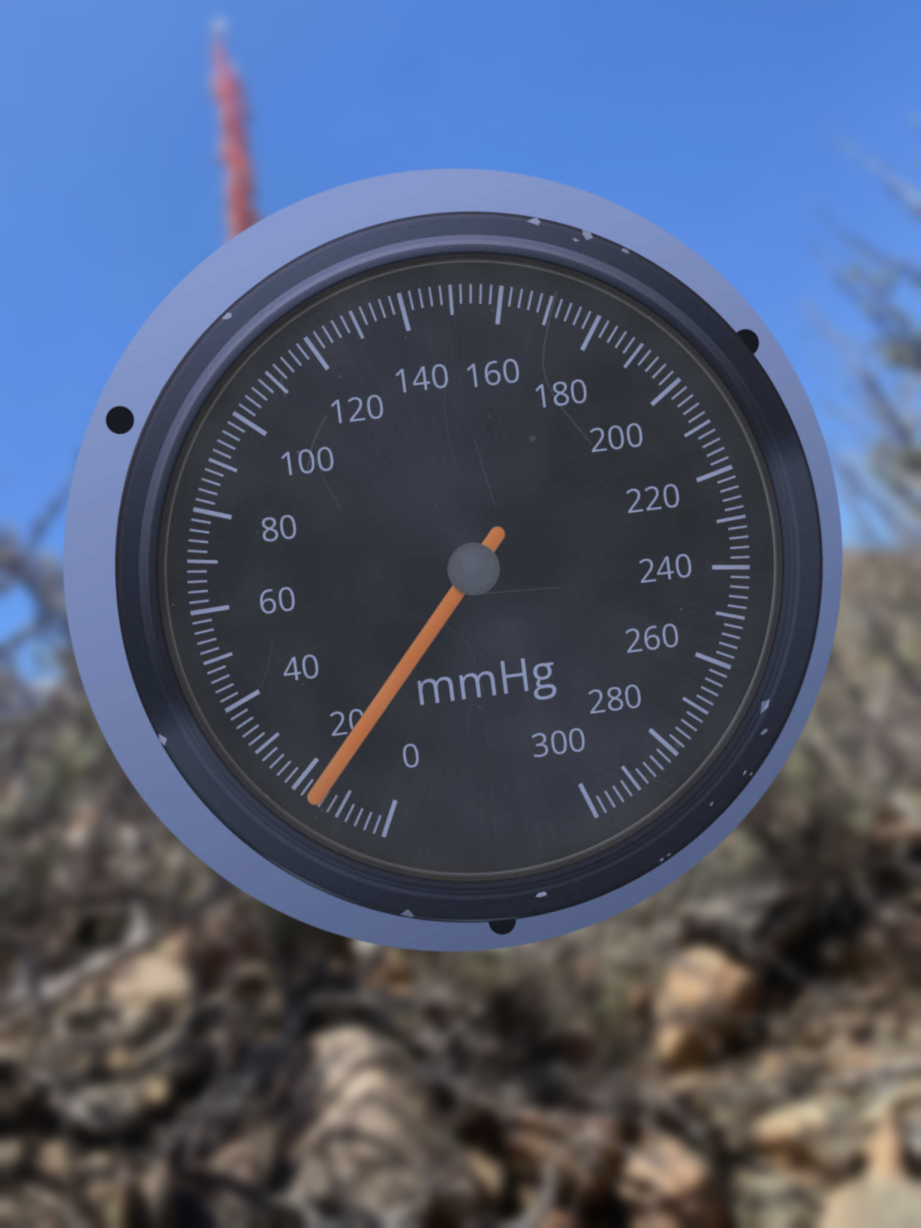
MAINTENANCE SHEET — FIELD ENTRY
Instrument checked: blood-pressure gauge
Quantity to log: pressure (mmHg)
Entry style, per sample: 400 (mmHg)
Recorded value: 16 (mmHg)
